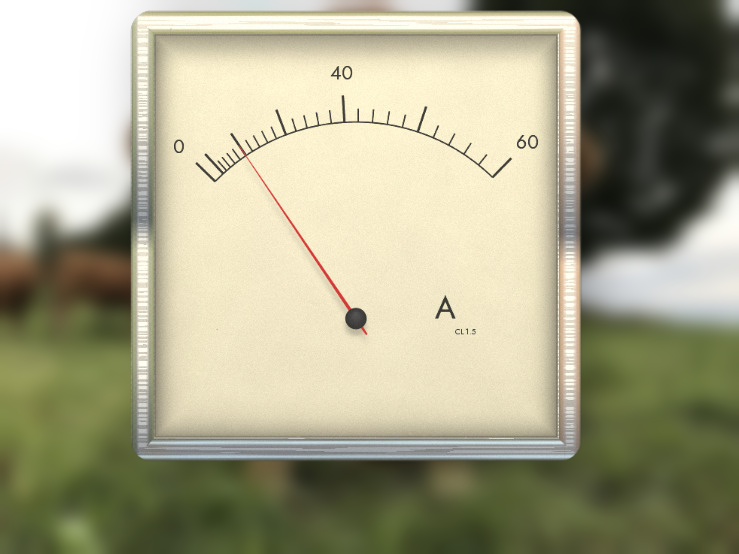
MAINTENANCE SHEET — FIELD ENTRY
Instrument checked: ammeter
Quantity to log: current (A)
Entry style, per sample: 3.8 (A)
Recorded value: 20 (A)
